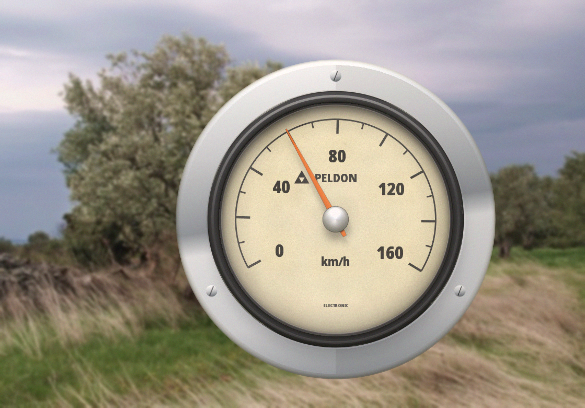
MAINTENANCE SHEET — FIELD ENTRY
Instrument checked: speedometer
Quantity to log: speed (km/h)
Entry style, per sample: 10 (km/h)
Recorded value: 60 (km/h)
